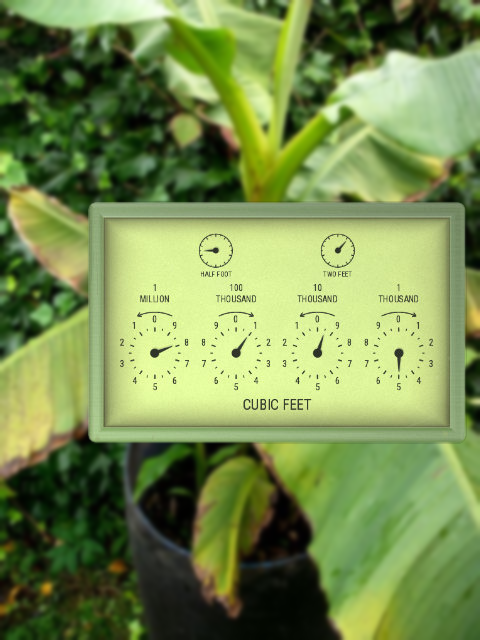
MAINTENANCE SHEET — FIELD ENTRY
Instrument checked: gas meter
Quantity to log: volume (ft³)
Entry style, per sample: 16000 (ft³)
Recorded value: 809500 (ft³)
